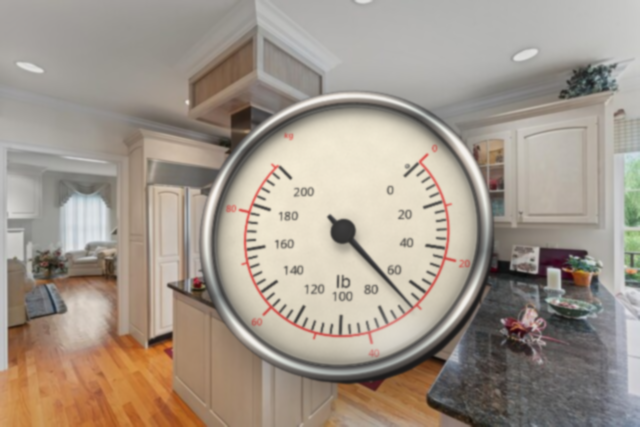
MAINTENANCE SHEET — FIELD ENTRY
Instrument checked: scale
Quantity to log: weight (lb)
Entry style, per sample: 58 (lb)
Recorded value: 68 (lb)
